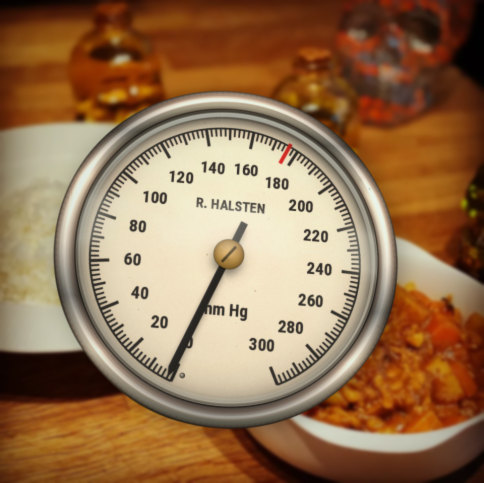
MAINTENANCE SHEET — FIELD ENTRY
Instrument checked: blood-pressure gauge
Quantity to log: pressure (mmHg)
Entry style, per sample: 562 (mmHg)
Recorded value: 2 (mmHg)
